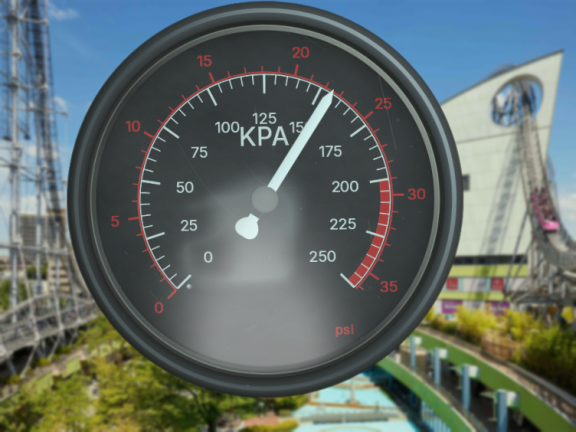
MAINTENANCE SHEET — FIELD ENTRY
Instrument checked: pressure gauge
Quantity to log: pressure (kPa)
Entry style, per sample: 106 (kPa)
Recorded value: 155 (kPa)
